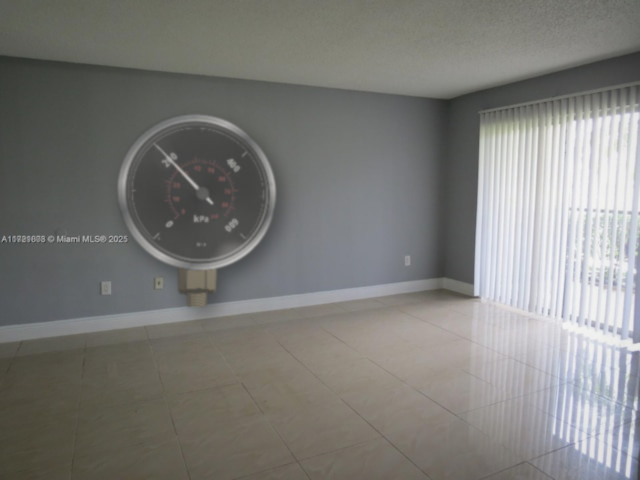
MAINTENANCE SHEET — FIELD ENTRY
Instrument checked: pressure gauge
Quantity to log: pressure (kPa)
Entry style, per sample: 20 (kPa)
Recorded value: 200 (kPa)
